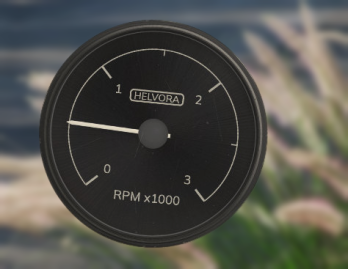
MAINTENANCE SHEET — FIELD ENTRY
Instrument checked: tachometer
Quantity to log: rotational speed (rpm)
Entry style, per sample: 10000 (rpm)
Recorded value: 500 (rpm)
